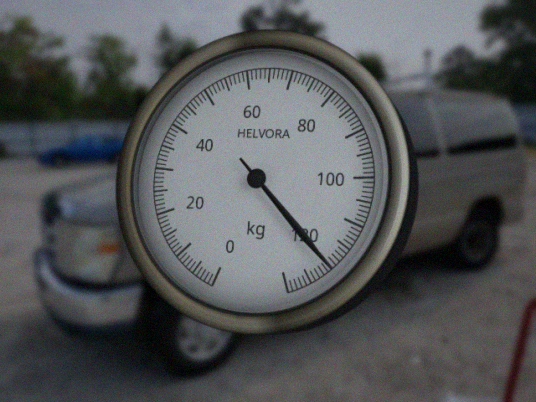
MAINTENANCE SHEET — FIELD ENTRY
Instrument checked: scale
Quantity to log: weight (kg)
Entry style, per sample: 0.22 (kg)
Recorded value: 120 (kg)
